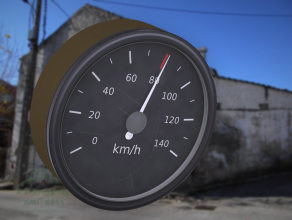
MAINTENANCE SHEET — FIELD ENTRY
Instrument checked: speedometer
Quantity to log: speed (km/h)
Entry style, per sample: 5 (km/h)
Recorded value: 80 (km/h)
